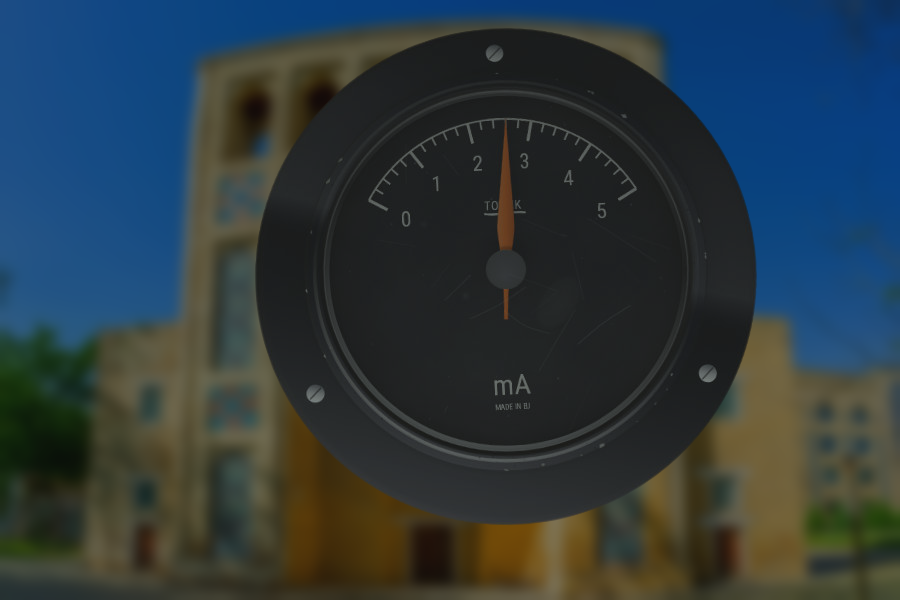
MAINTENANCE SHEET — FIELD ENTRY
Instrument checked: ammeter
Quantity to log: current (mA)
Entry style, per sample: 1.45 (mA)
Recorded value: 2.6 (mA)
